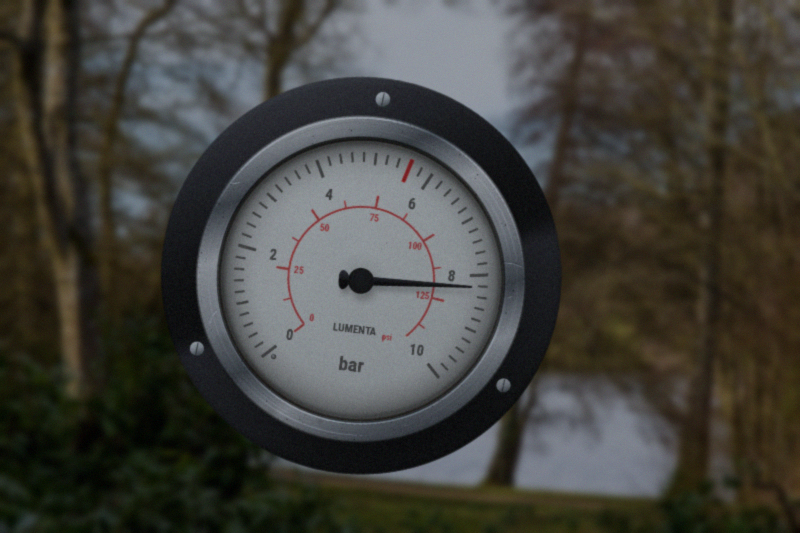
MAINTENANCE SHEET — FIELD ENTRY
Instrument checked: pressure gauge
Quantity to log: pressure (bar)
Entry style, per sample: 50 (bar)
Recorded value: 8.2 (bar)
